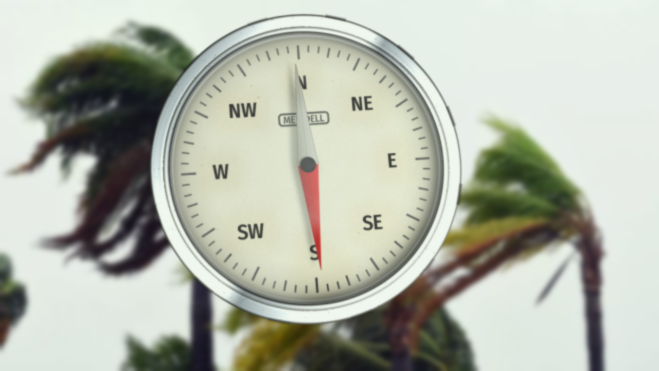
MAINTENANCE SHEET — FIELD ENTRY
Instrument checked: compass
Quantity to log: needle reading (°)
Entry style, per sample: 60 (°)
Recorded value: 177.5 (°)
